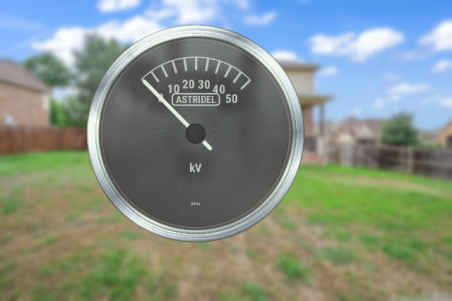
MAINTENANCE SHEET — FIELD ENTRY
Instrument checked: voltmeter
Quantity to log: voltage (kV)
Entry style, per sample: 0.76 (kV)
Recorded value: 0 (kV)
